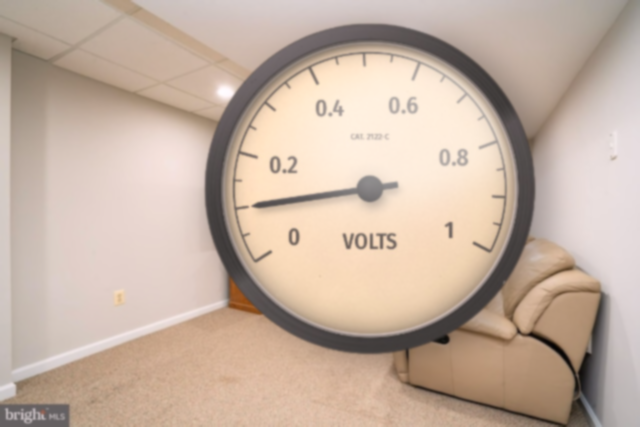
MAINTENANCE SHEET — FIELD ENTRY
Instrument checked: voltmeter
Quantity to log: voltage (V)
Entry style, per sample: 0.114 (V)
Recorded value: 0.1 (V)
